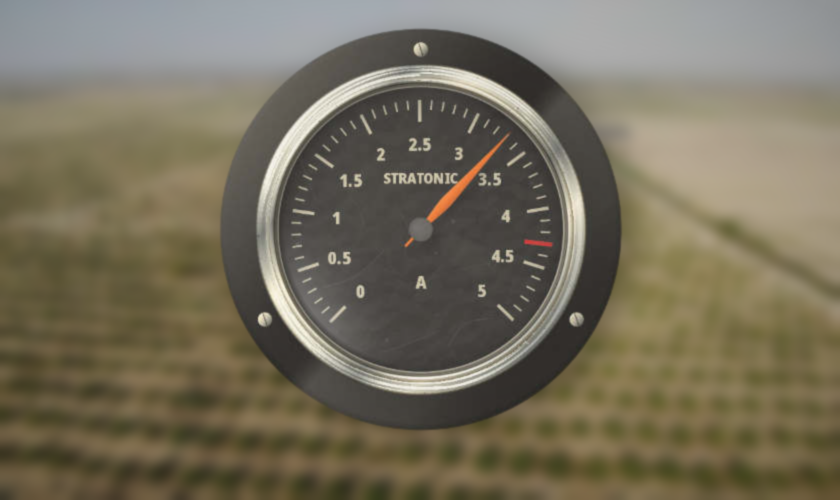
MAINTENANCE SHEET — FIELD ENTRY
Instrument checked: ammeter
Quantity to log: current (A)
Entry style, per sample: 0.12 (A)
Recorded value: 3.3 (A)
